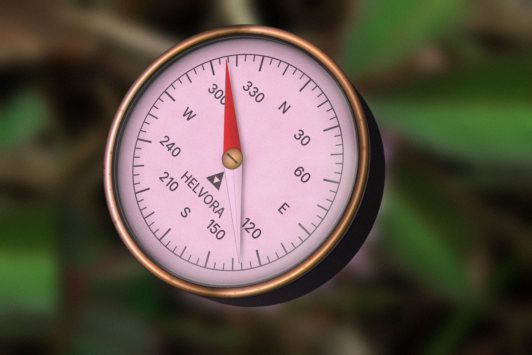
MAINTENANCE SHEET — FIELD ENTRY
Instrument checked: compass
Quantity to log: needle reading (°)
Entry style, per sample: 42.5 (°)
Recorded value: 310 (°)
